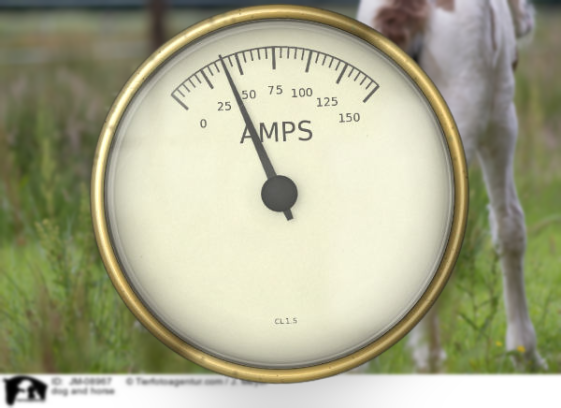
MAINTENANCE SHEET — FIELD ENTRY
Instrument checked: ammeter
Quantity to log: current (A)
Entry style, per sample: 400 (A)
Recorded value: 40 (A)
